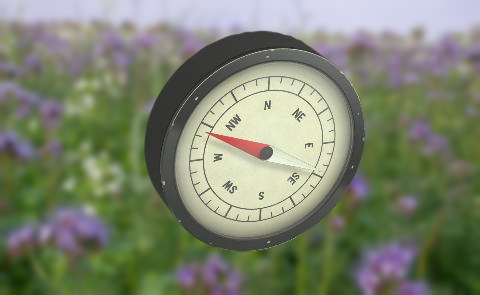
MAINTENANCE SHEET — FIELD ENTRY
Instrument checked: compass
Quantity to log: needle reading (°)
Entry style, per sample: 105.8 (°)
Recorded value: 295 (°)
